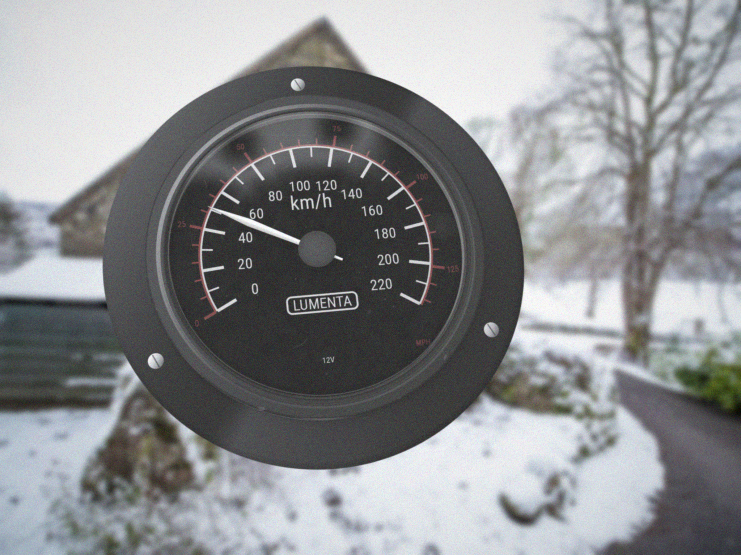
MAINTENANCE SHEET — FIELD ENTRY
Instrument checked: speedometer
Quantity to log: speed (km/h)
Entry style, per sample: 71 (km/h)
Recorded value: 50 (km/h)
